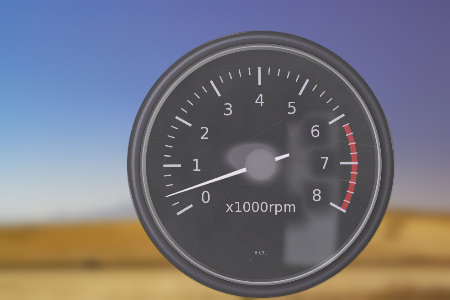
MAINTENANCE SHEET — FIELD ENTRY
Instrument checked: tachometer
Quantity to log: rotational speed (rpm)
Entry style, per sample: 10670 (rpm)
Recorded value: 400 (rpm)
